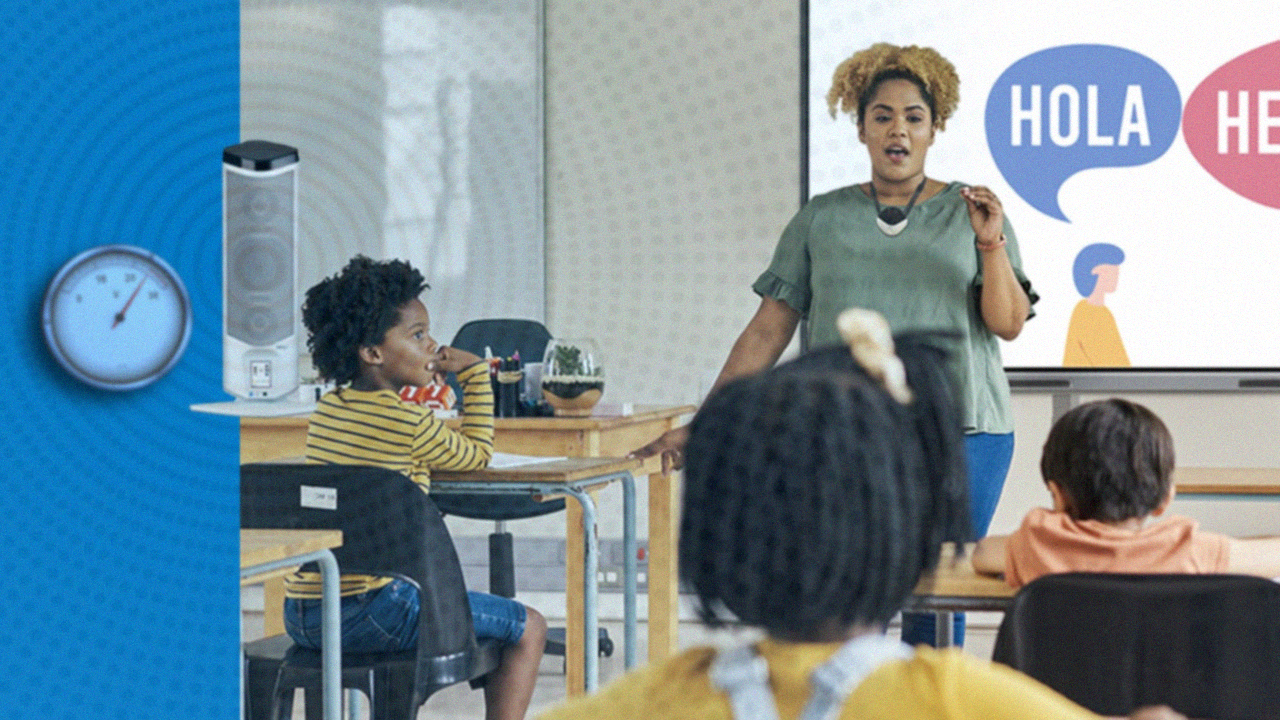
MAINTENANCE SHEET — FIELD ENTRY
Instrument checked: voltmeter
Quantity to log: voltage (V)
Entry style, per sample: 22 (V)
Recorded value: 24 (V)
